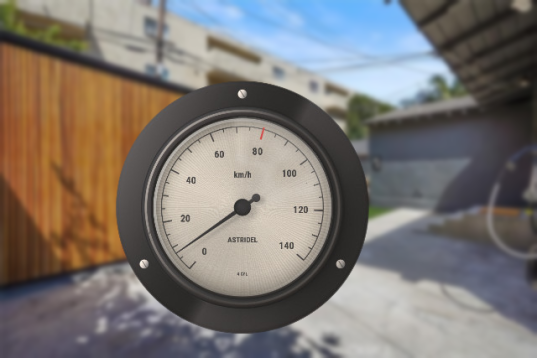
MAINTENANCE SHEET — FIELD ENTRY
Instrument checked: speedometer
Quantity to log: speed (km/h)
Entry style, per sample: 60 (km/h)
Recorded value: 7.5 (km/h)
